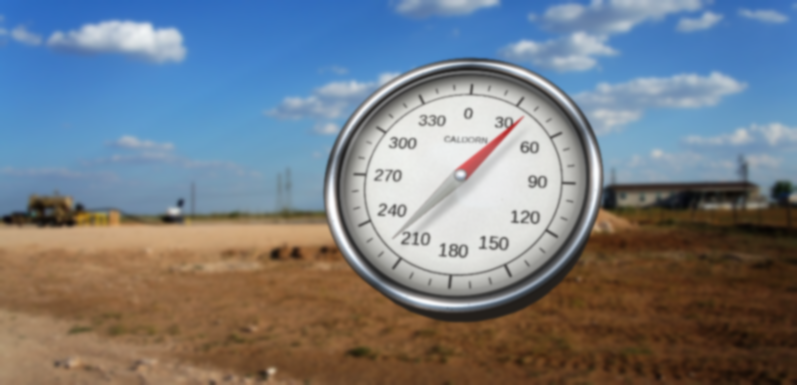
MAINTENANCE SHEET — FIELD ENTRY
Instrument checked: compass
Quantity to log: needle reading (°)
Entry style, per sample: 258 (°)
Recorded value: 40 (°)
